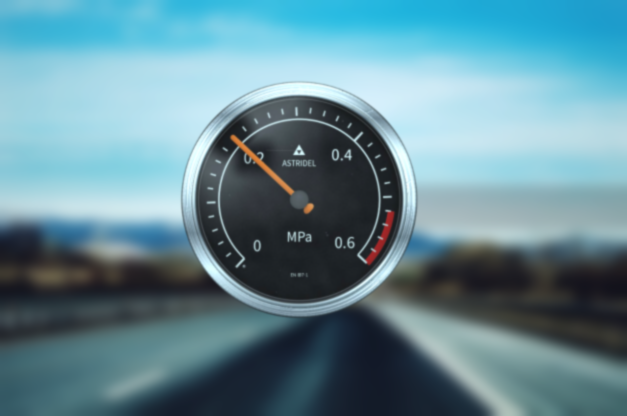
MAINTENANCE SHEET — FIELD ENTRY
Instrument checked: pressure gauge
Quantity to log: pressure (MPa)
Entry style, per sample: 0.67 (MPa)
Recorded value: 0.2 (MPa)
